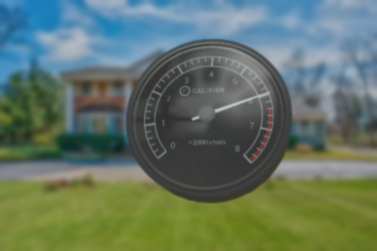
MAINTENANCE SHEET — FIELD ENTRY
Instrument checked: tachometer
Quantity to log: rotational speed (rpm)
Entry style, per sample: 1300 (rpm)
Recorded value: 6000 (rpm)
